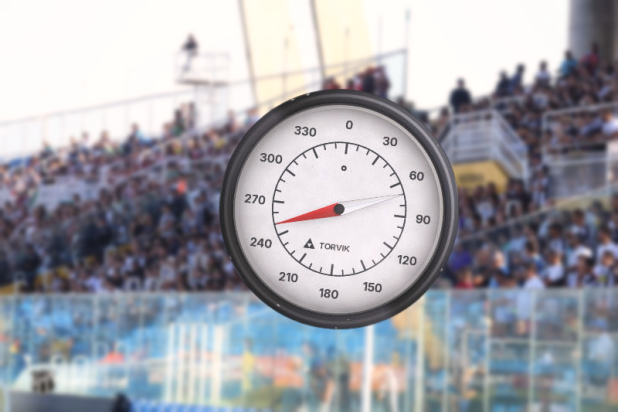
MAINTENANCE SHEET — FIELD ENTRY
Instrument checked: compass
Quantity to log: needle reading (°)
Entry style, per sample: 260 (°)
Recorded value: 250 (°)
